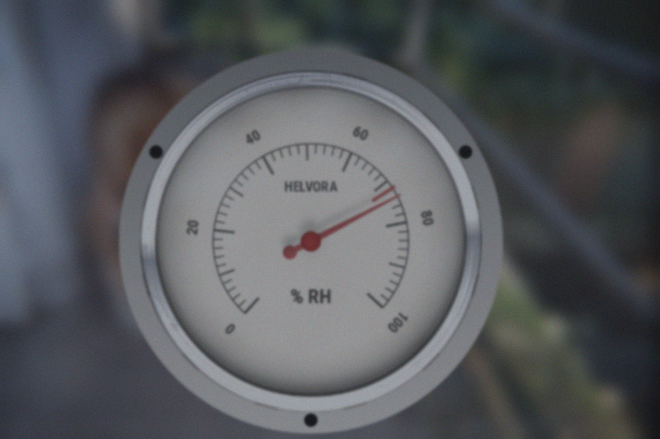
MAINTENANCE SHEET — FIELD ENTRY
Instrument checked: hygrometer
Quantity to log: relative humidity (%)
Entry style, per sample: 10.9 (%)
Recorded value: 74 (%)
